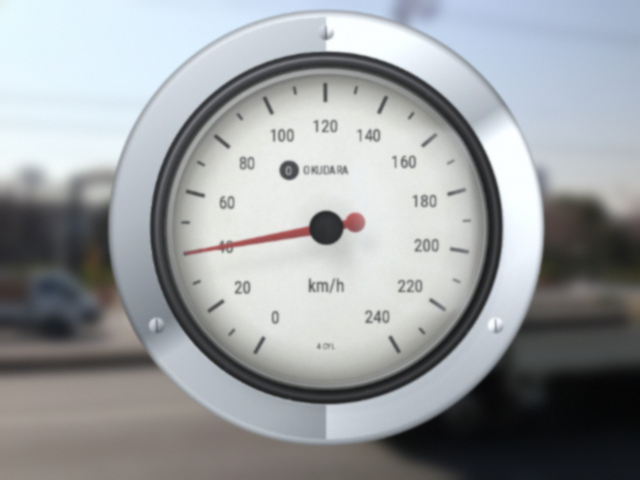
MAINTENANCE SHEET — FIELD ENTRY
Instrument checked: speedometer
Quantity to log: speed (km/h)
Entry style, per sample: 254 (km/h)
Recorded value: 40 (km/h)
